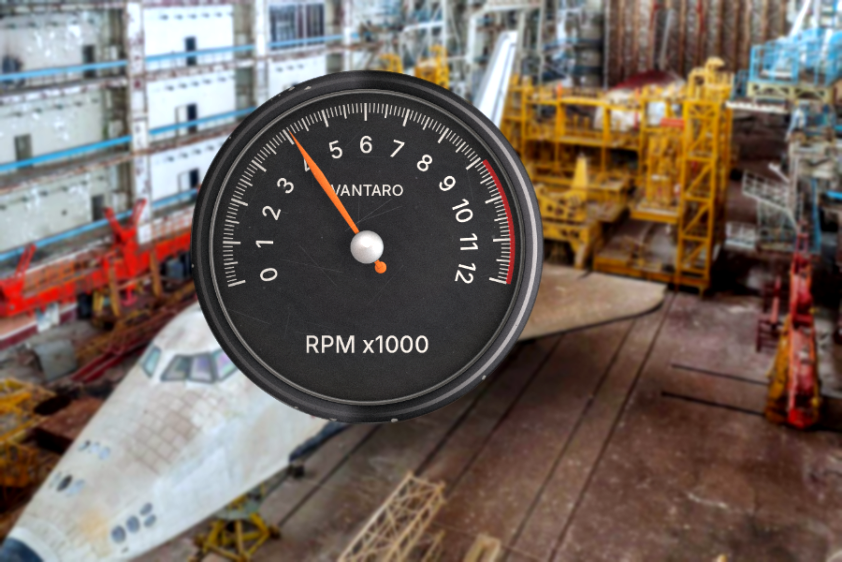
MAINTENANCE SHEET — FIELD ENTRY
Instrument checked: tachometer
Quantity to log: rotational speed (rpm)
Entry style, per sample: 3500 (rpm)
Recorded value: 4100 (rpm)
